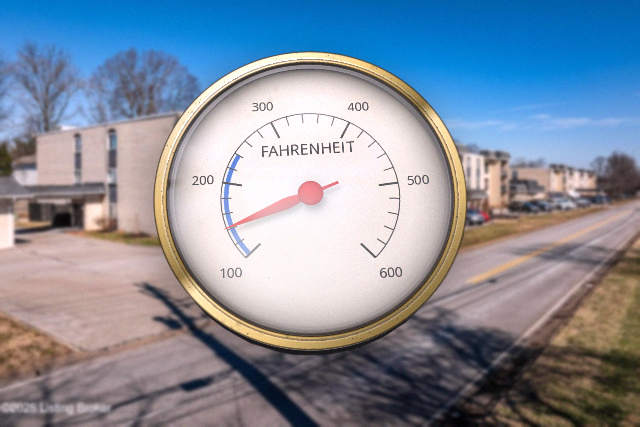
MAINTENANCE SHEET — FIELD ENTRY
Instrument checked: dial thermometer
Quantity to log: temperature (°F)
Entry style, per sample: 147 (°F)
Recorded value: 140 (°F)
